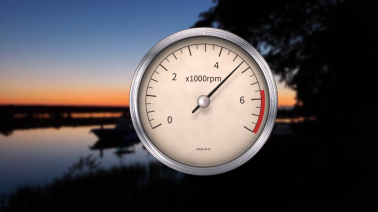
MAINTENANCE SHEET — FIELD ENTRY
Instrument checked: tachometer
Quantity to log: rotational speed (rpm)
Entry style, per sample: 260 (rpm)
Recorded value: 4750 (rpm)
